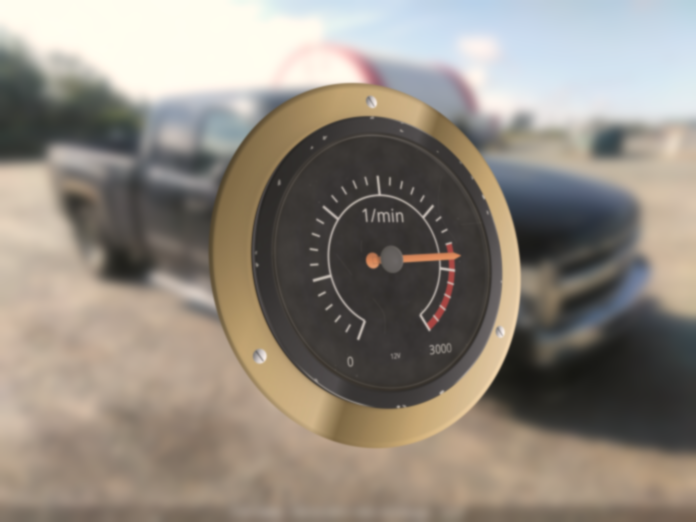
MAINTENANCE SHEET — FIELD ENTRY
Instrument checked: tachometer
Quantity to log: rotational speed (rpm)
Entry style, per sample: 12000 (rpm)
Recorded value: 2400 (rpm)
